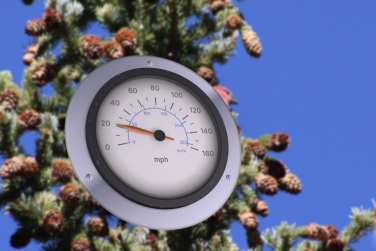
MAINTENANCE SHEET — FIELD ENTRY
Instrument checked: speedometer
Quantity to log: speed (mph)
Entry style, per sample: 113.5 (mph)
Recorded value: 20 (mph)
